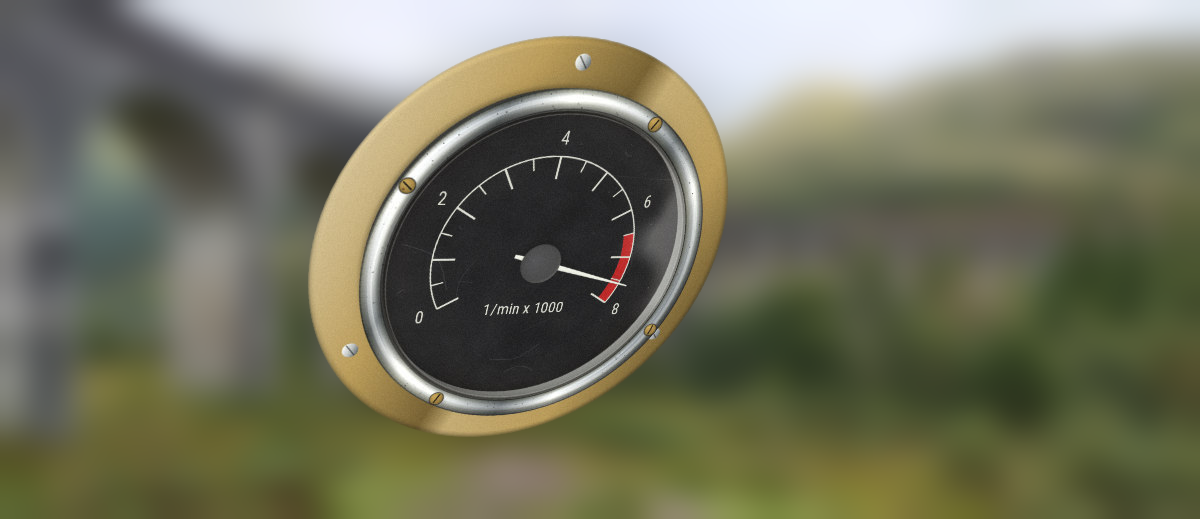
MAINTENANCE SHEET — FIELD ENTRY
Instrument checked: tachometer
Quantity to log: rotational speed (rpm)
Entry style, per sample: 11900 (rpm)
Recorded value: 7500 (rpm)
